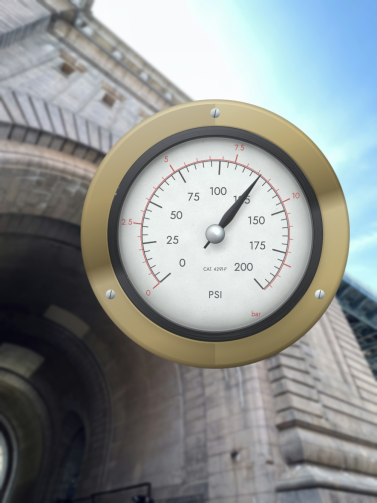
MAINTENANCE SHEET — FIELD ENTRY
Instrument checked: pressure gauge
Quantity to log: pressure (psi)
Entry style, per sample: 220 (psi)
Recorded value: 125 (psi)
